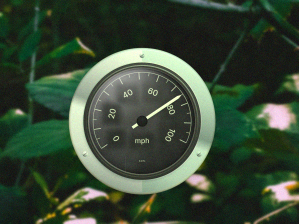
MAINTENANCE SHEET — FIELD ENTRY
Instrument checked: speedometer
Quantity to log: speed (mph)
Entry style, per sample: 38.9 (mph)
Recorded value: 75 (mph)
